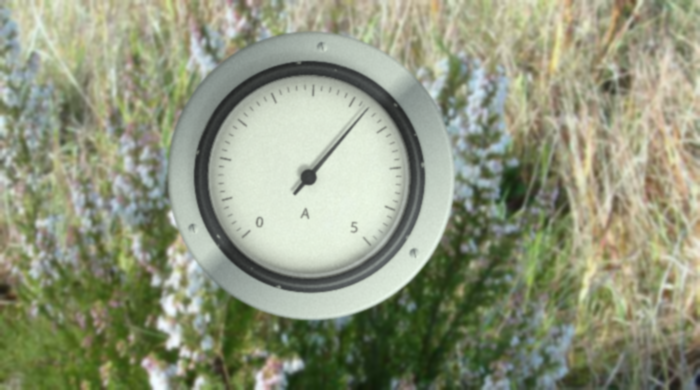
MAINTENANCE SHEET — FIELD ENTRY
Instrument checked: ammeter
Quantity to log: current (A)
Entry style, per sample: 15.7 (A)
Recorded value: 3.2 (A)
